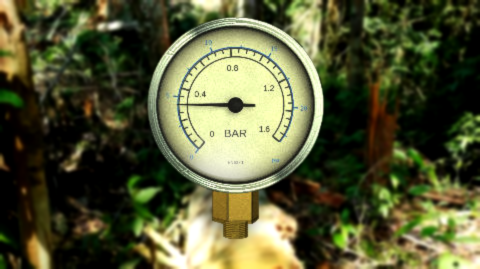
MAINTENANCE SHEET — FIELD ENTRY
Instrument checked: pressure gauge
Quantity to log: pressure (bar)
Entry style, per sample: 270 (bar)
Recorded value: 0.3 (bar)
